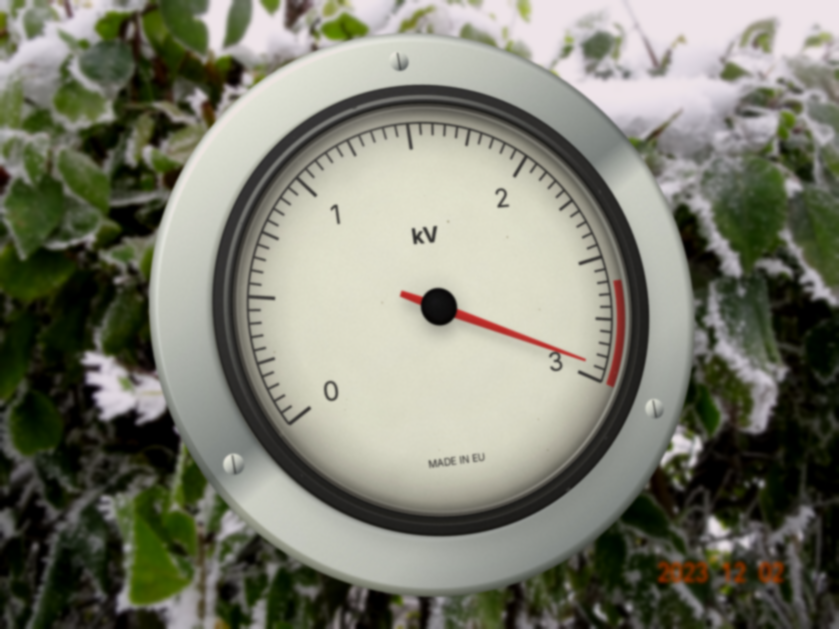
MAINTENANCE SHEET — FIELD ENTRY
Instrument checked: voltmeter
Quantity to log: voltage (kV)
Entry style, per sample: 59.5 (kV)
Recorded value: 2.95 (kV)
